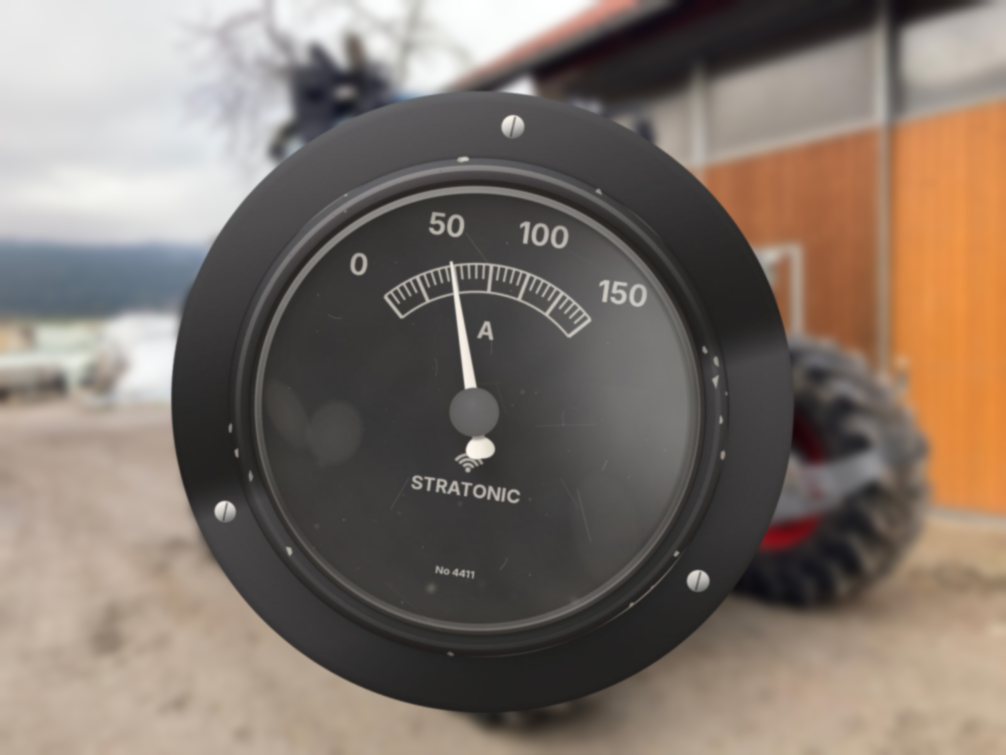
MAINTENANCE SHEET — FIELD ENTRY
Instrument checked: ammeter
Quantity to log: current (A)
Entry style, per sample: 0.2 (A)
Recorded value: 50 (A)
